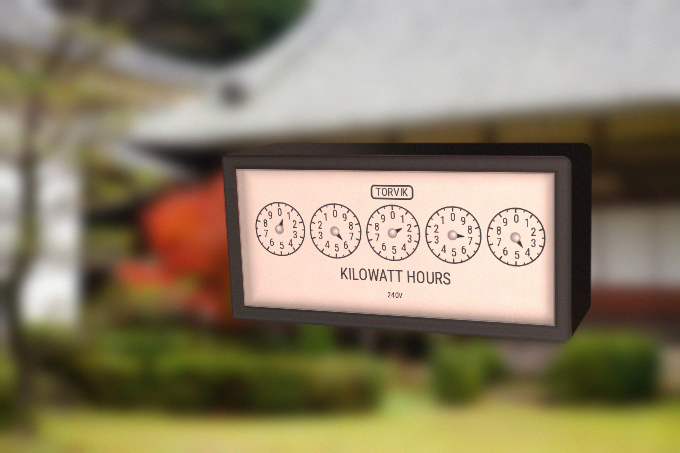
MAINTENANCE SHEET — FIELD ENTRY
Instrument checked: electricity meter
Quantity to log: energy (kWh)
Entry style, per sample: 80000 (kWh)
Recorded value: 6174 (kWh)
